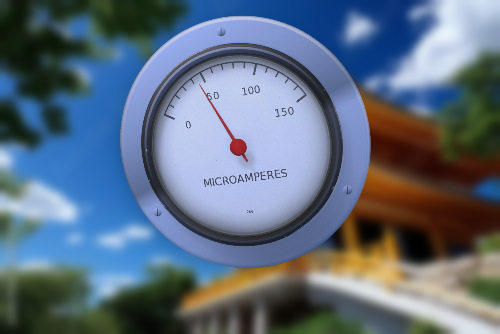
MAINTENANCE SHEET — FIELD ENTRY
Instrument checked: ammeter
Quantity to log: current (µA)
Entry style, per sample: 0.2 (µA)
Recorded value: 45 (µA)
